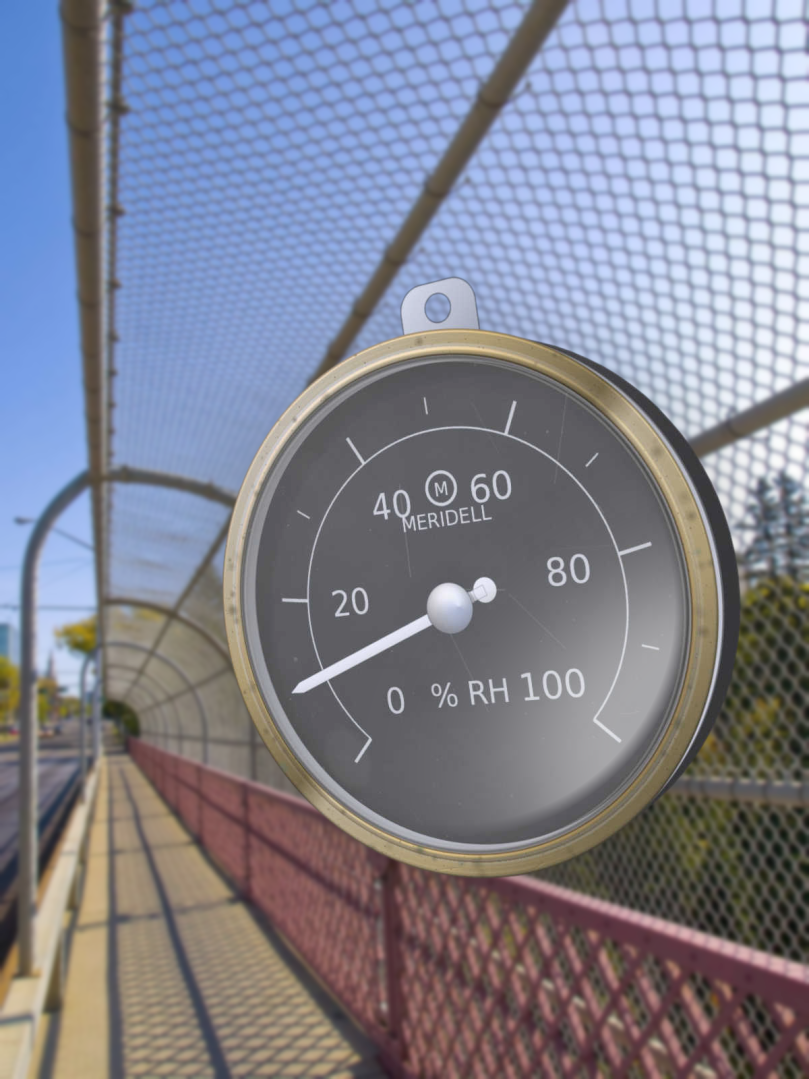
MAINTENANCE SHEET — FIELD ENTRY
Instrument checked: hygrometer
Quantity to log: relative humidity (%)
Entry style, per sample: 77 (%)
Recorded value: 10 (%)
